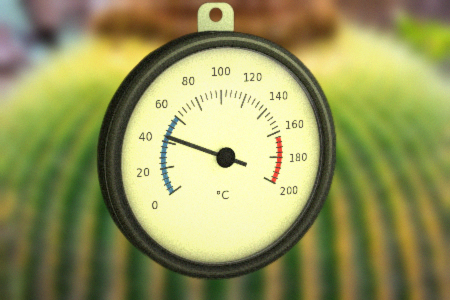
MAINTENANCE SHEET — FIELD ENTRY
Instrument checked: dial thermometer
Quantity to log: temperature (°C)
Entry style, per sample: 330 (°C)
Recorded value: 44 (°C)
